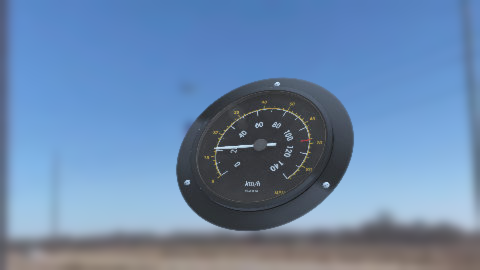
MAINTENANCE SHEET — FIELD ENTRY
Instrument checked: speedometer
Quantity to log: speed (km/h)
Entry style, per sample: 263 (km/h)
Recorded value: 20 (km/h)
